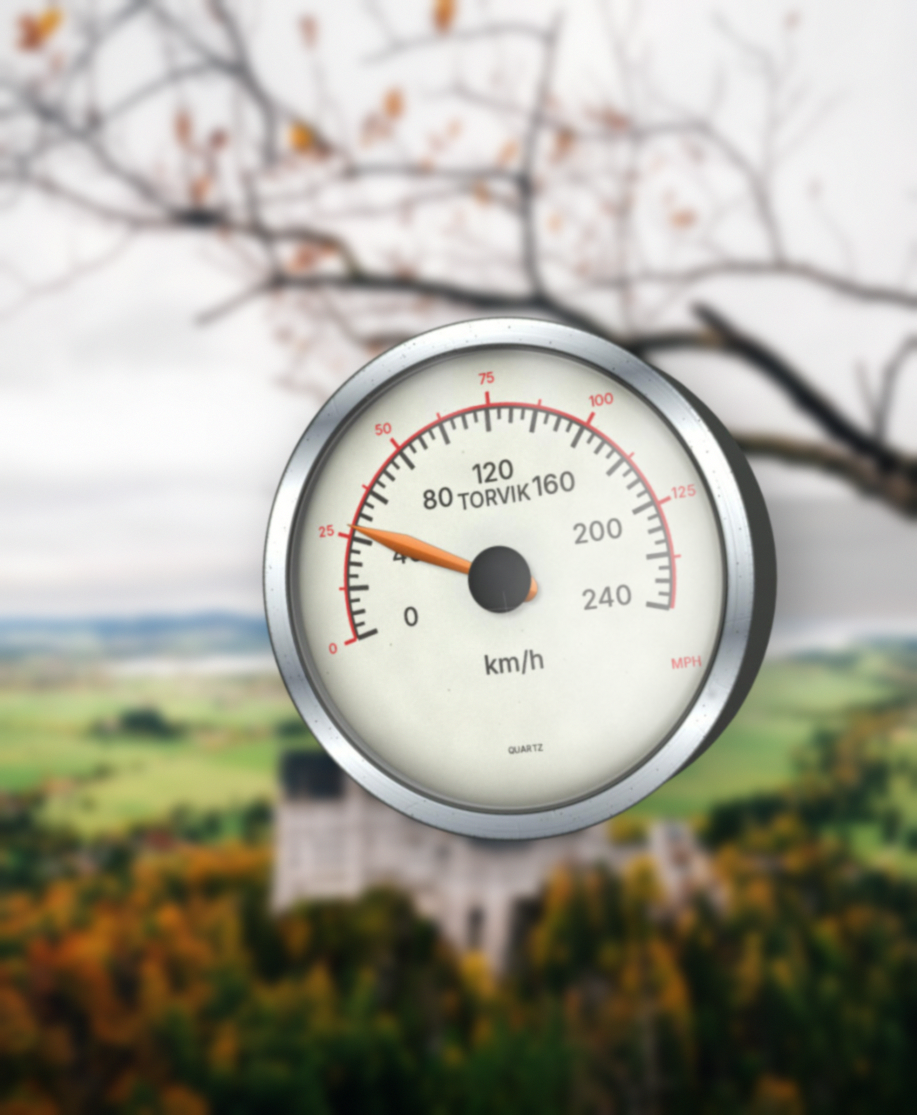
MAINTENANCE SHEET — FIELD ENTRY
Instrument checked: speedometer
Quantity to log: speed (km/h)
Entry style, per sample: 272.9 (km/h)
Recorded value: 45 (km/h)
